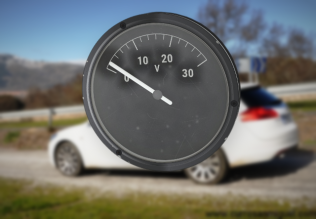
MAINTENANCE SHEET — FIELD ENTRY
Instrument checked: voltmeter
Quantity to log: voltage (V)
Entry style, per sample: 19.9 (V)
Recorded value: 2 (V)
